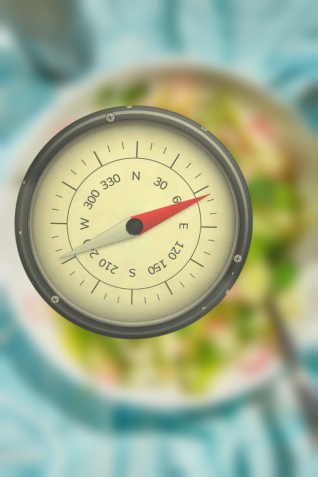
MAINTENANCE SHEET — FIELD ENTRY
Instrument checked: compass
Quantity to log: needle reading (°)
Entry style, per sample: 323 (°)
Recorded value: 65 (°)
